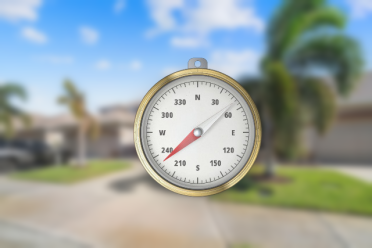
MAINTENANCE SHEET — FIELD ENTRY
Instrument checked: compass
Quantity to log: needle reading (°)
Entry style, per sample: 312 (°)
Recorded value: 230 (°)
